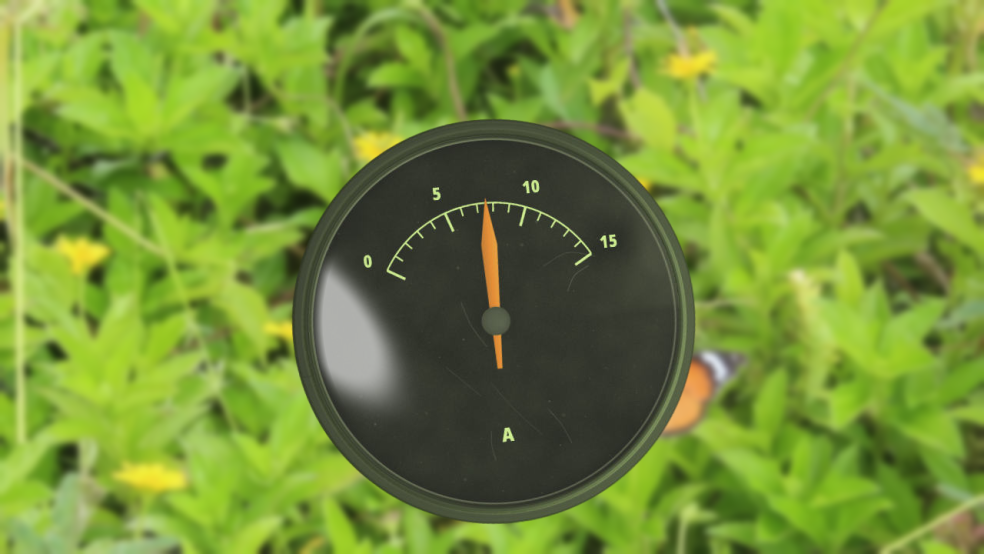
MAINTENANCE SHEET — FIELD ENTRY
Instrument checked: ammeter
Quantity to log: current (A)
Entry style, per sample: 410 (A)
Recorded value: 7.5 (A)
